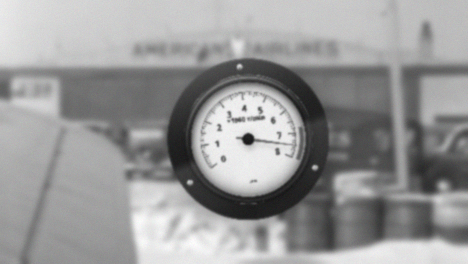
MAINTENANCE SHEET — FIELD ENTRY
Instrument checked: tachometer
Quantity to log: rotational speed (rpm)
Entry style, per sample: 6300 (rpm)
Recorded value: 7500 (rpm)
